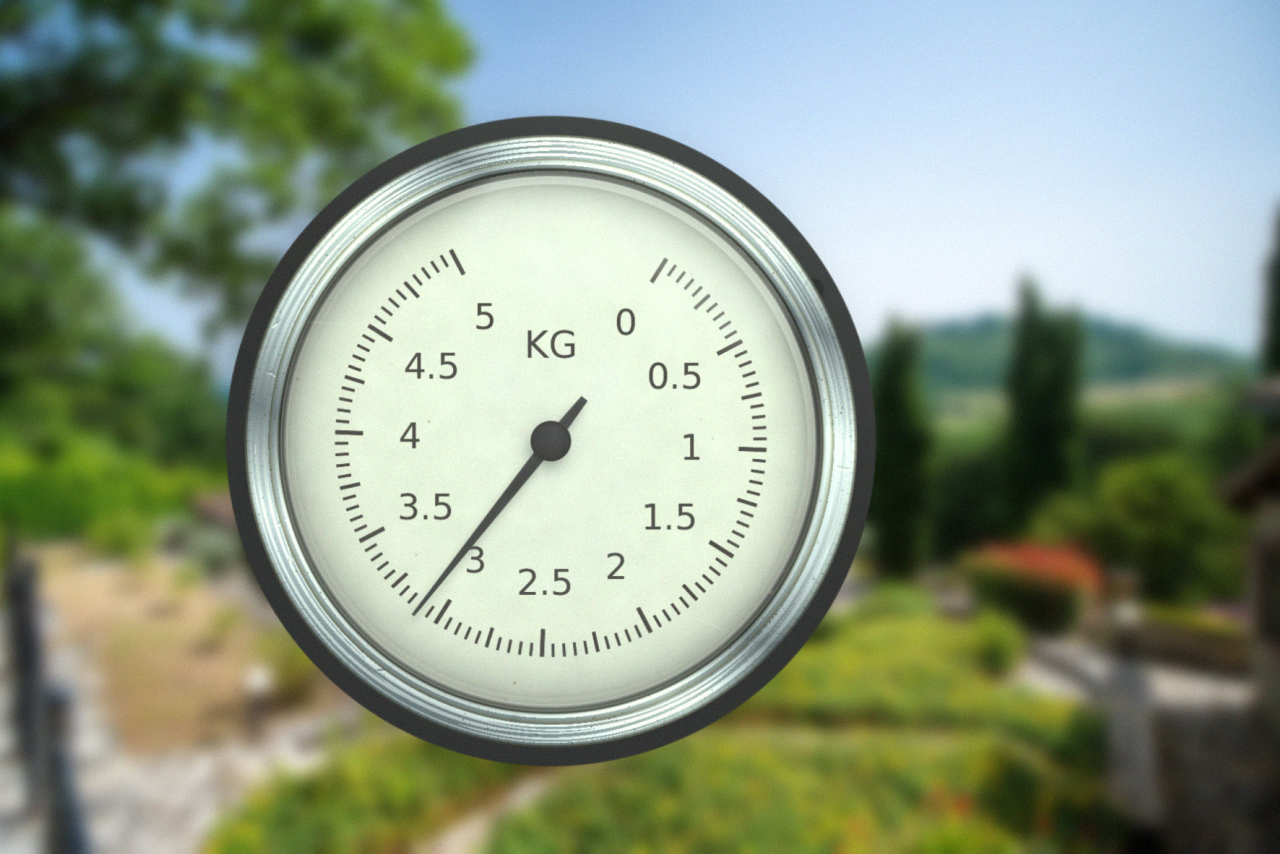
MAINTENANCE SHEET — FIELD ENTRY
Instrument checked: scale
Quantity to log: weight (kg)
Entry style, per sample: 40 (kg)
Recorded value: 3.1 (kg)
